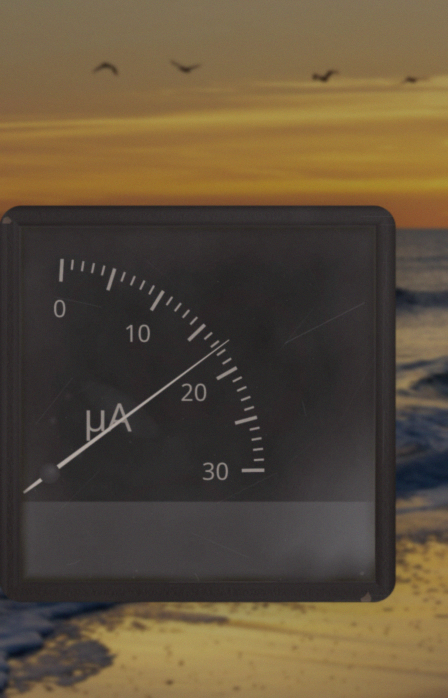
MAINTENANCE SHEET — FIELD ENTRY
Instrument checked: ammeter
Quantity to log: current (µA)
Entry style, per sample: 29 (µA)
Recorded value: 17.5 (µA)
